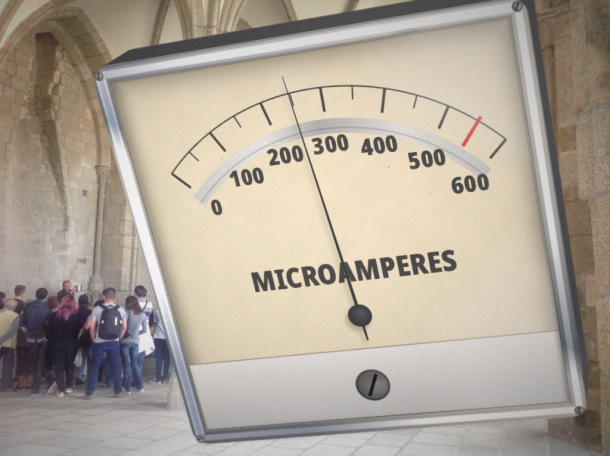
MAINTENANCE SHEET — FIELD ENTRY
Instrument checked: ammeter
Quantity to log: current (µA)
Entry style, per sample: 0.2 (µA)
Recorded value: 250 (µA)
